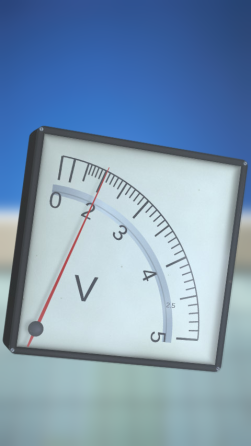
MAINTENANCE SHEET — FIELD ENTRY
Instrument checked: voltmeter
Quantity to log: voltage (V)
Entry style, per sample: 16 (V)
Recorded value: 2 (V)
